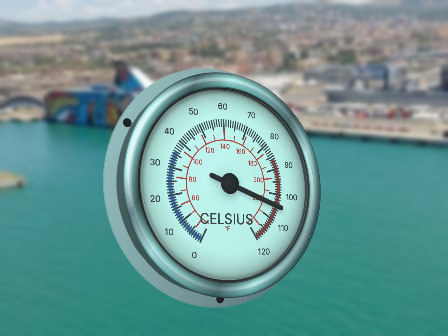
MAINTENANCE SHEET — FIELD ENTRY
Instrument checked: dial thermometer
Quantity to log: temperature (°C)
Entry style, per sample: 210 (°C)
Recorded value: 105 (°C)
